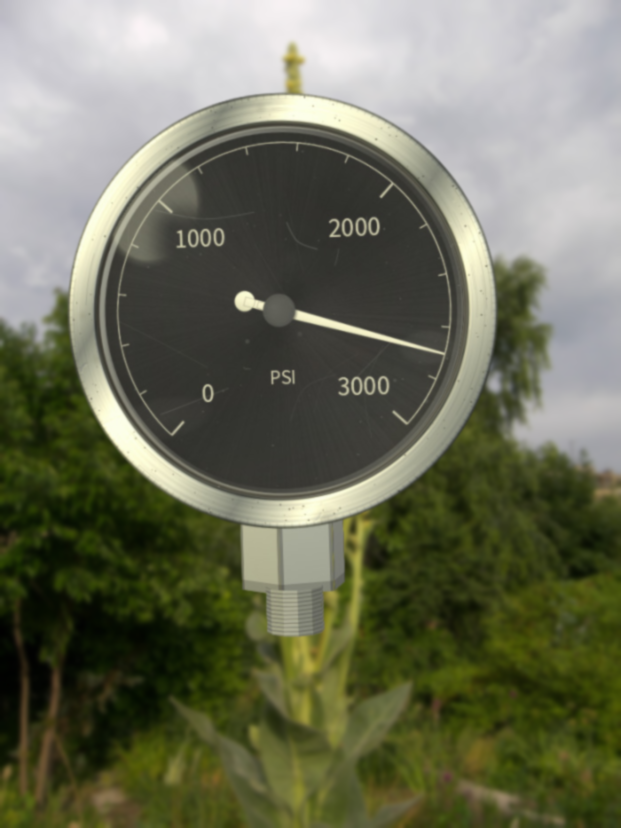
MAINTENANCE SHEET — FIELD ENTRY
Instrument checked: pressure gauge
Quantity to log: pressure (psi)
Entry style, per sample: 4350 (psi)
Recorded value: 2700 (psi)
